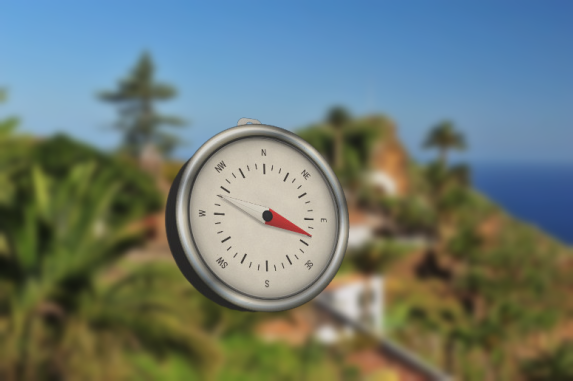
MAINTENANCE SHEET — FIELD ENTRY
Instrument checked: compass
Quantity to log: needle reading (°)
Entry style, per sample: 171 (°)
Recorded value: 110 (°)
